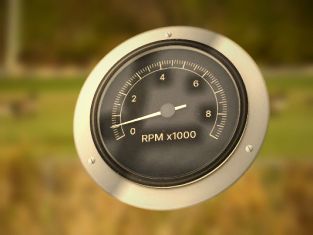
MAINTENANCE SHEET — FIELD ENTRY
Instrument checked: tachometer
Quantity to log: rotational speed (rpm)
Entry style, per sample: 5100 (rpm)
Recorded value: 500 (rpm)
